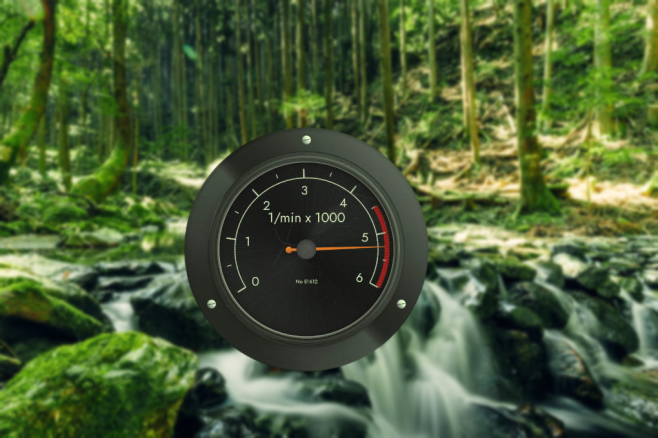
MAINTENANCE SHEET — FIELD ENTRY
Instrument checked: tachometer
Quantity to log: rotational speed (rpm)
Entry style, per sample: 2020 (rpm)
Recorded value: 5250 (rpm)
